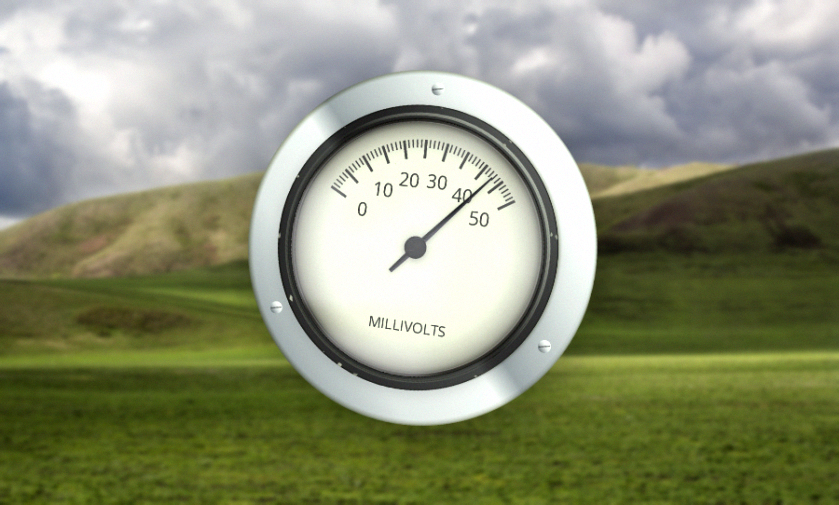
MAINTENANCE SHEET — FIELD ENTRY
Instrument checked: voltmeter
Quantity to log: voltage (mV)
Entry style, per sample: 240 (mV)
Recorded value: 43 (mV)
